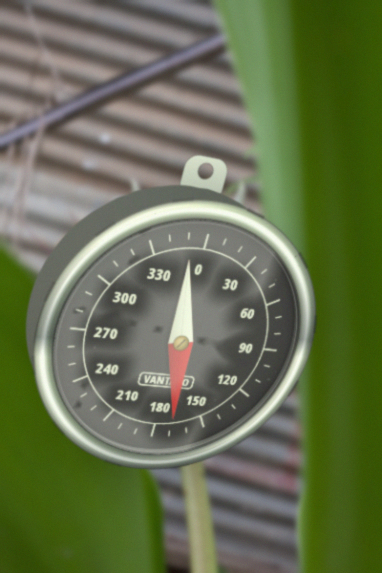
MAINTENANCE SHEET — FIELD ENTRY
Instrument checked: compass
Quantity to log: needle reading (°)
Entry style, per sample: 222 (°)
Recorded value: 170 (°)
